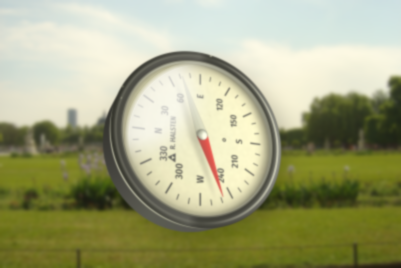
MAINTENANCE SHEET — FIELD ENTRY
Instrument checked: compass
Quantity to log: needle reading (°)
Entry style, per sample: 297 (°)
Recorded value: 250 (°)
